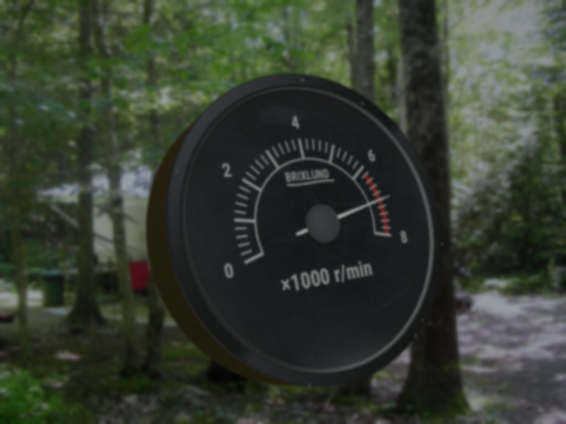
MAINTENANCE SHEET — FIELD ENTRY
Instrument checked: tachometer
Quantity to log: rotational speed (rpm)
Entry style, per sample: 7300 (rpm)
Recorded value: 7000 (rpm)
